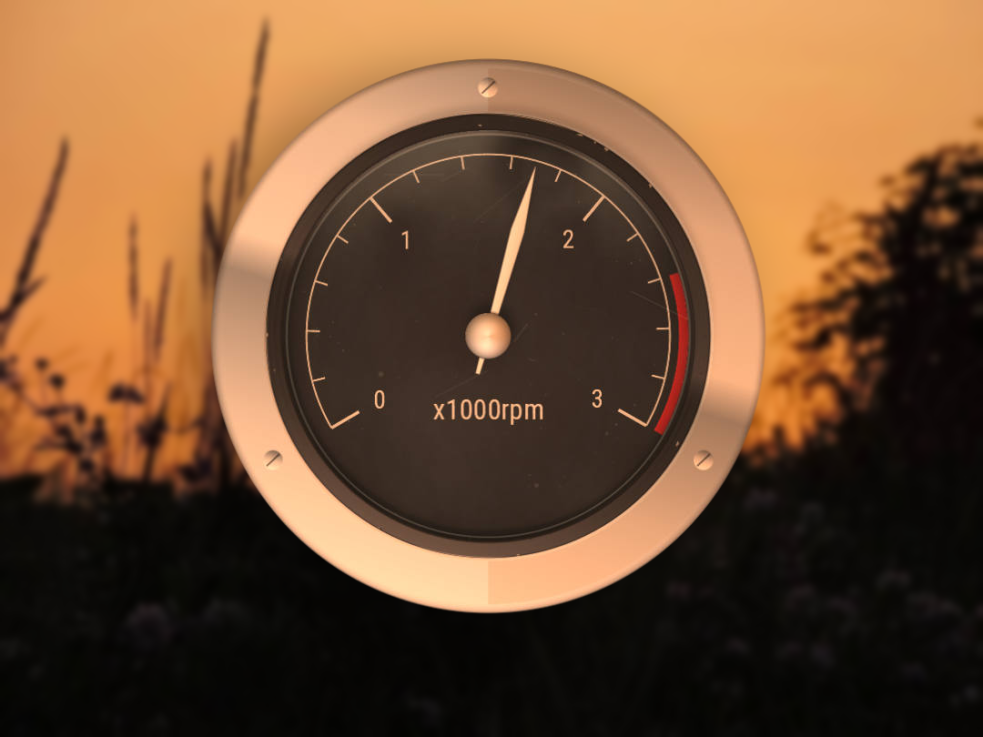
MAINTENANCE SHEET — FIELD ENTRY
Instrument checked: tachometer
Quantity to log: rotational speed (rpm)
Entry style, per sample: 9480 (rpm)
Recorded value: 1700 (rpm)
